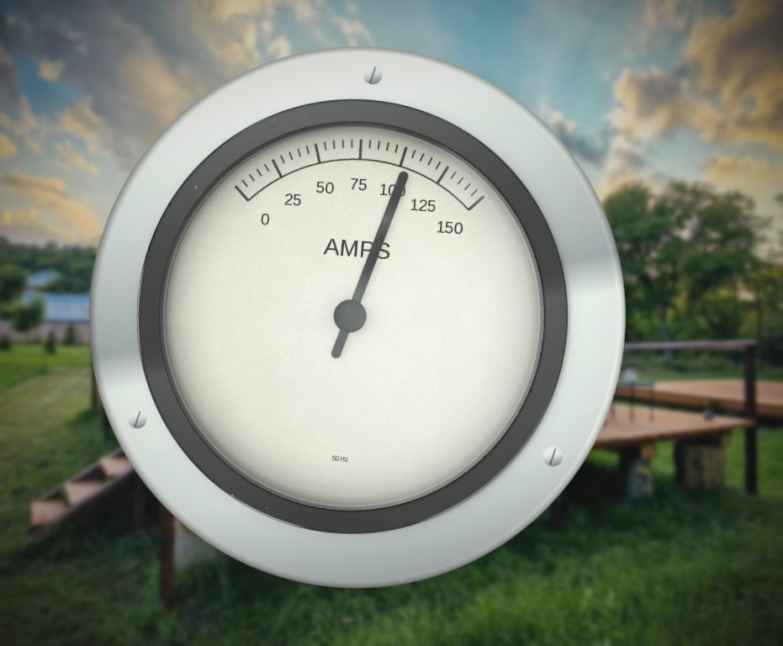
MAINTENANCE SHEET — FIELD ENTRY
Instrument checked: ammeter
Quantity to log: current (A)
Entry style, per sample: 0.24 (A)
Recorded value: 105 (A)
